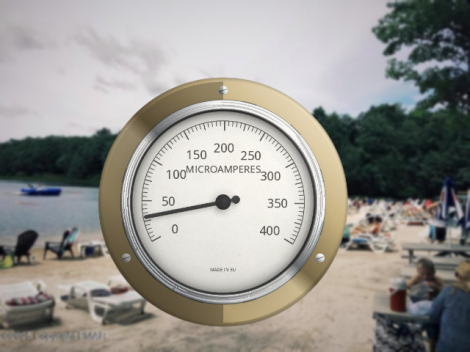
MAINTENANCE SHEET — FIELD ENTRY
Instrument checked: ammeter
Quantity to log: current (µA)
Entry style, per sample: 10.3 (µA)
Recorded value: 30 (µA)
